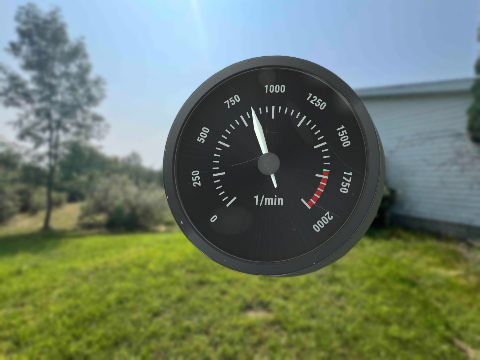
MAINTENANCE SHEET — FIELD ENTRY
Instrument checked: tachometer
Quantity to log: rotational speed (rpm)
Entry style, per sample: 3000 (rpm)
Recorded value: 850 (rpm)
